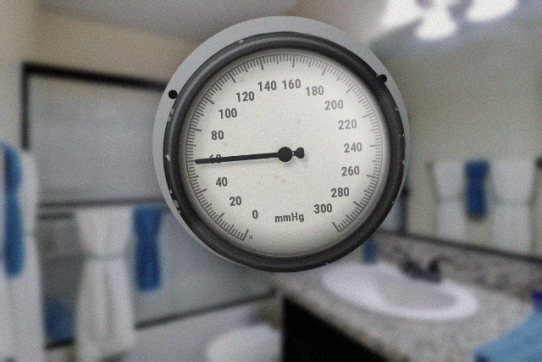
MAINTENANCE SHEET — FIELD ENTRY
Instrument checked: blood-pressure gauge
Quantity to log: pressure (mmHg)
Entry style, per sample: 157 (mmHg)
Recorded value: 60 (mmHg)
